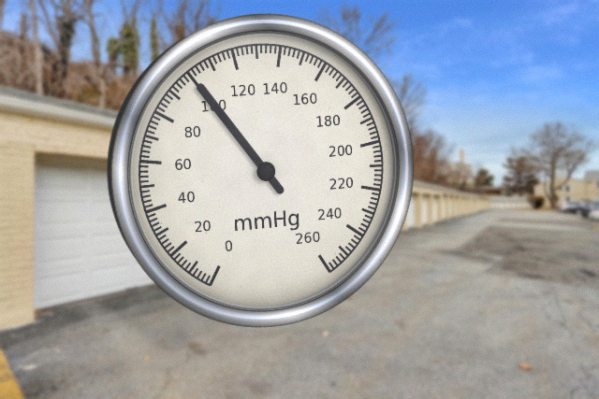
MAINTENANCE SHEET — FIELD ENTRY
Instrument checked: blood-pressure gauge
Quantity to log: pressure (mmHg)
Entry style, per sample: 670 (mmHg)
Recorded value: 100 (mmHg)
